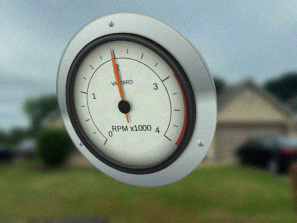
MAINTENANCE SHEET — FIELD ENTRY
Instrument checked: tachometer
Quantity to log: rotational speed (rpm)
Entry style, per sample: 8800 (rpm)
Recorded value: 2000 (rpm)
